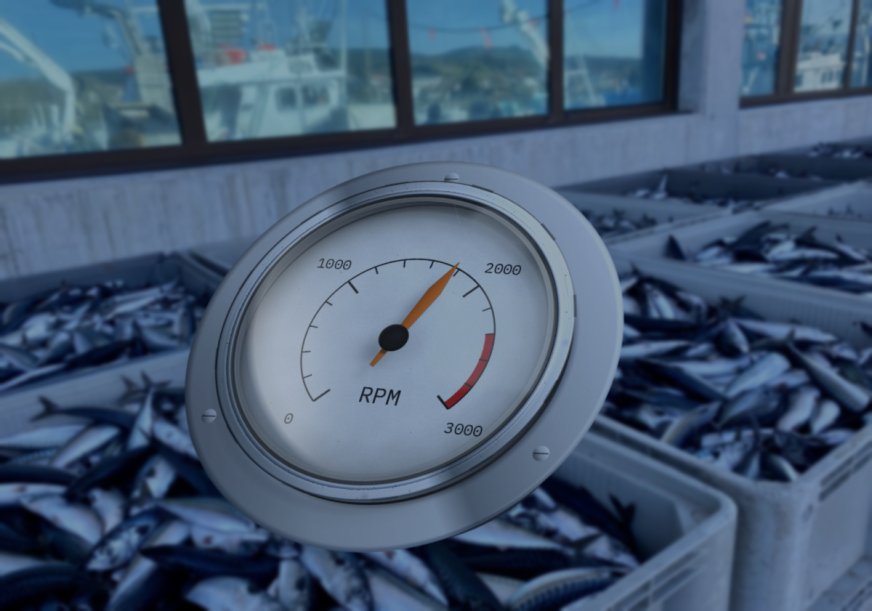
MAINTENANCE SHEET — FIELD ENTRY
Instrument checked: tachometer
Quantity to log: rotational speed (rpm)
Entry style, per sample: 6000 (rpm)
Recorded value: 1800 (rpm)
